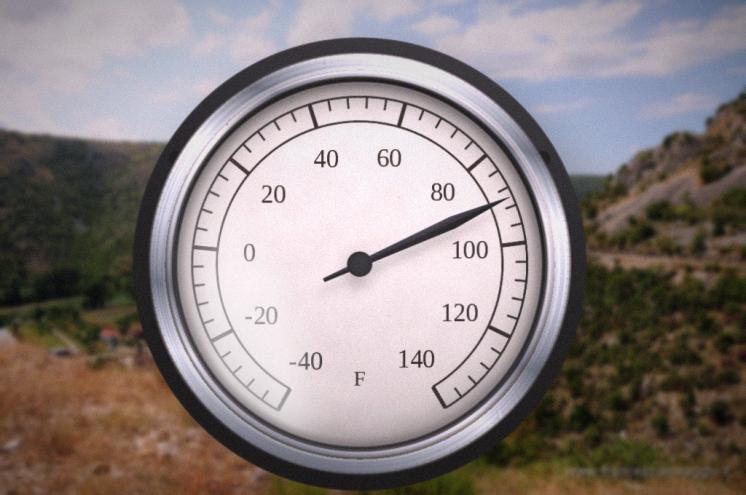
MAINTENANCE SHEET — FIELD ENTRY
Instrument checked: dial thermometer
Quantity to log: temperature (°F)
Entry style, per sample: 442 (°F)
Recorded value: 90 (°F)
